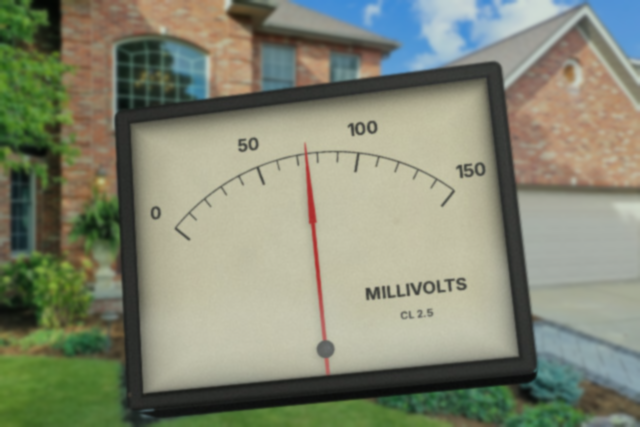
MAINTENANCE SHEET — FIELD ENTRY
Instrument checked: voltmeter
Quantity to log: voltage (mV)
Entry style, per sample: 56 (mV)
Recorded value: 75 (mV)
